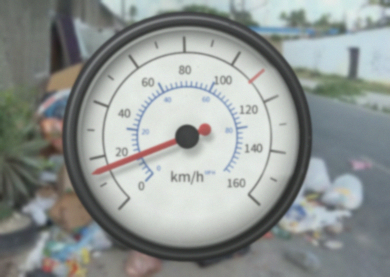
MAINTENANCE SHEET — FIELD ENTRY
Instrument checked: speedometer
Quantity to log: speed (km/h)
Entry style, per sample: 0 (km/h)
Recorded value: 15 (km/h)
